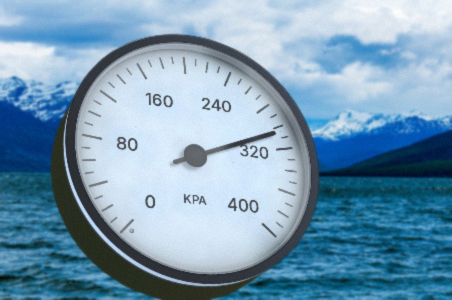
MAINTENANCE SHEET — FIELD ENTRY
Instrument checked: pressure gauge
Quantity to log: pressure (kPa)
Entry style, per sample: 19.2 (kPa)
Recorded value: 305 (kPa)
